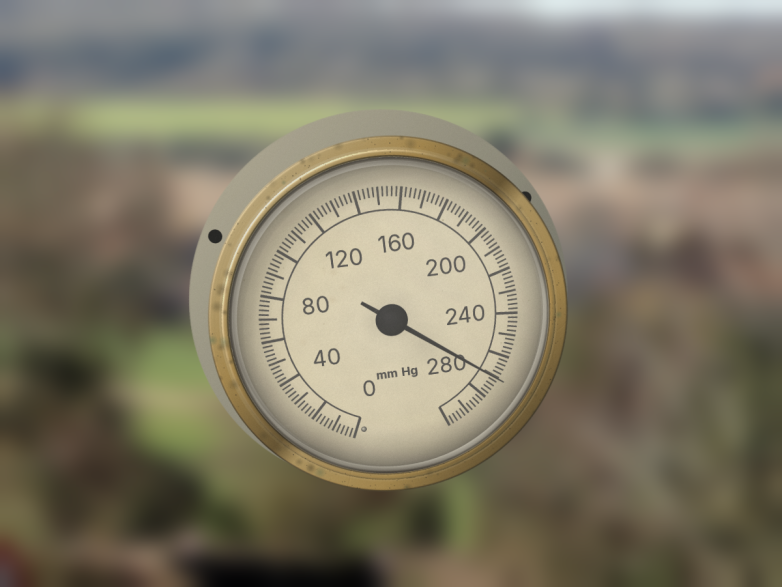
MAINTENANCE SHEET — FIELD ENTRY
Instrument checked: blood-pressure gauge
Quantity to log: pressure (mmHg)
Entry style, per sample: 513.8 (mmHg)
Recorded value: 270 (mmHg)
